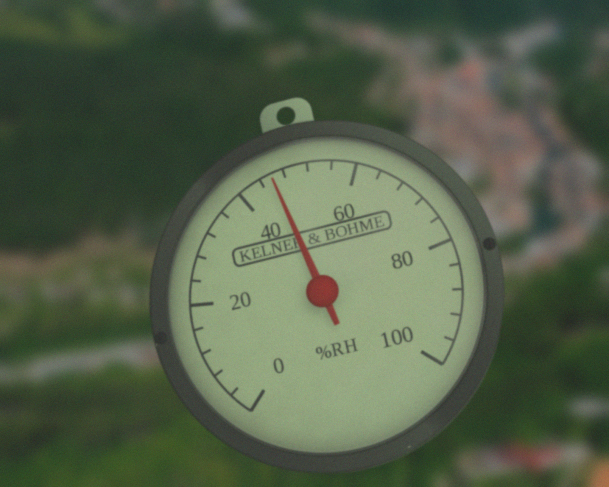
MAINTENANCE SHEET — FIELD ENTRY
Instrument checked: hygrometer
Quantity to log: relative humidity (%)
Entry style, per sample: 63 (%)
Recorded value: 46 (%)
